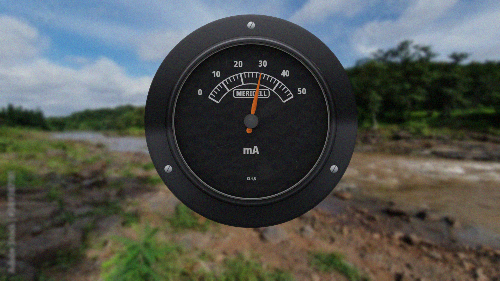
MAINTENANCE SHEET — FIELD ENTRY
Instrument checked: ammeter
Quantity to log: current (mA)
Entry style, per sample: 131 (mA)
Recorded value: 30 (mA)
